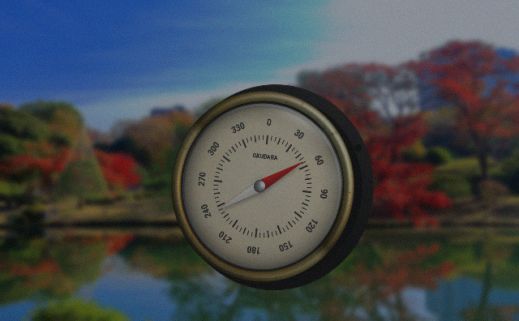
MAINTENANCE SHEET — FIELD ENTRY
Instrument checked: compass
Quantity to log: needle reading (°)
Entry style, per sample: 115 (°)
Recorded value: 55 (°)
